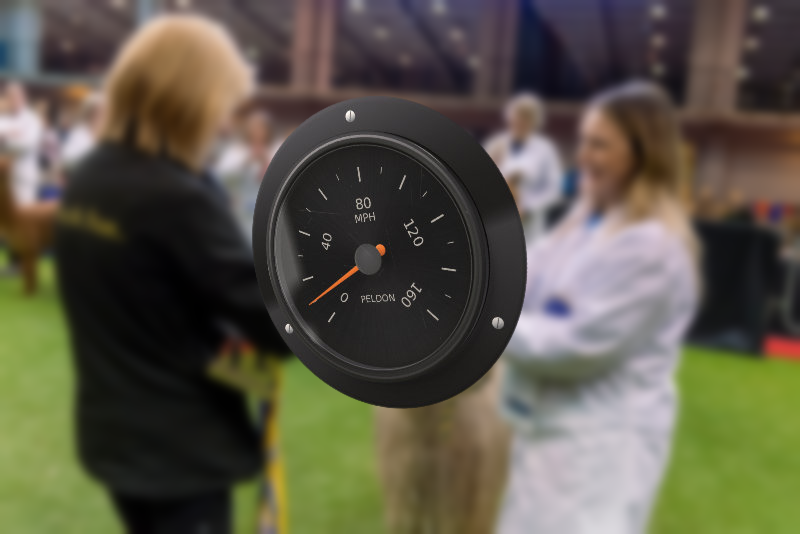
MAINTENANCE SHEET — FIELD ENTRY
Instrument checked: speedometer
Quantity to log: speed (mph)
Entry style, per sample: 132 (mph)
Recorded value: 10 (mph)
